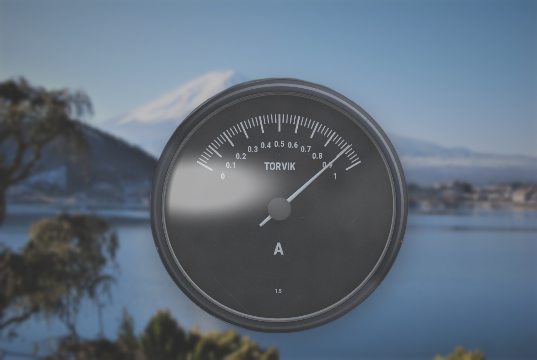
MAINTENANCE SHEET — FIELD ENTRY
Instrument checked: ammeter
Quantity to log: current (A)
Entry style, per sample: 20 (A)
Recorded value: 0.9 (A)
